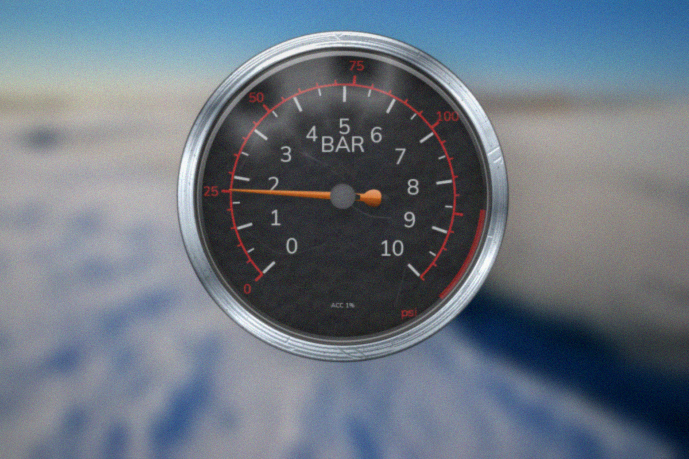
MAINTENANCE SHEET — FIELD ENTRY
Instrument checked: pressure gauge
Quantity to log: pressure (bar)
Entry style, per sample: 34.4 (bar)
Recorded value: 1.75 (bar)
